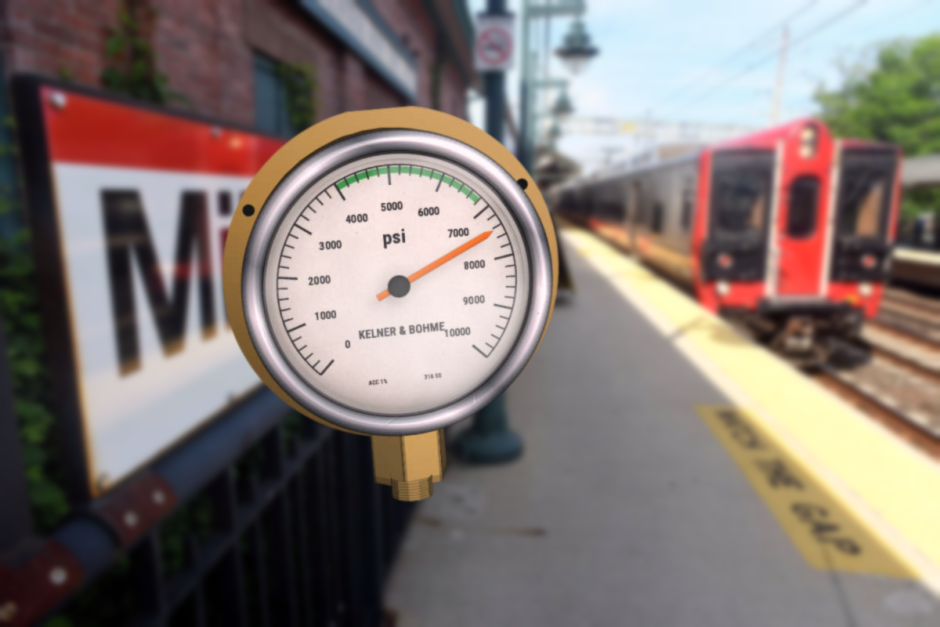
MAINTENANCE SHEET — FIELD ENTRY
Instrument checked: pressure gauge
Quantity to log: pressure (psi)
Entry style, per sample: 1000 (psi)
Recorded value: 7400 (psi)
